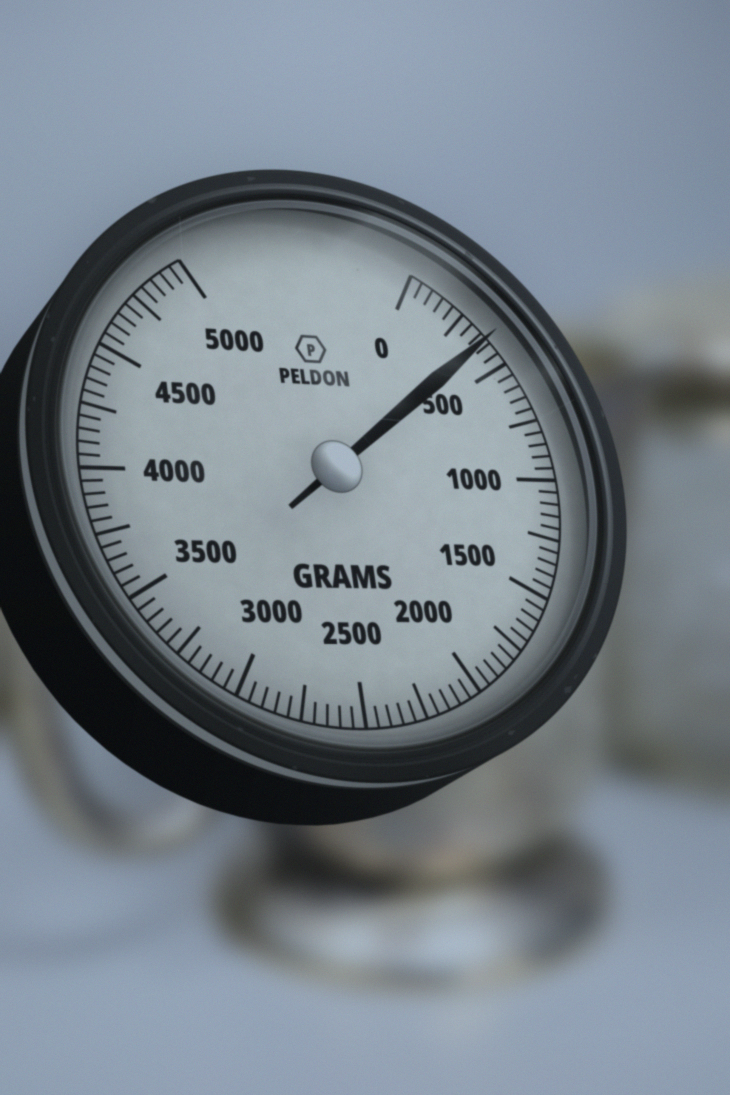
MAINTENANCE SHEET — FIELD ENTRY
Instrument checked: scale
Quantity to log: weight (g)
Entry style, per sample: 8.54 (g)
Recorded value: 375 (g)
